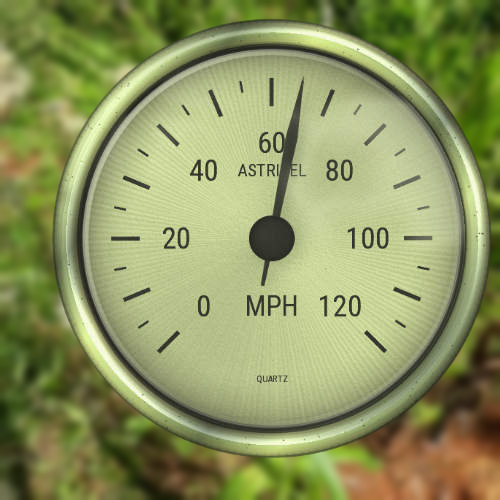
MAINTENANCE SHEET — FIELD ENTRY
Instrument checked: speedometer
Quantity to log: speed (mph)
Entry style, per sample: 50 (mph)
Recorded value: 65 (mph)
